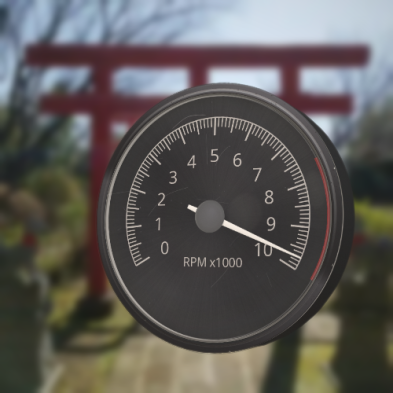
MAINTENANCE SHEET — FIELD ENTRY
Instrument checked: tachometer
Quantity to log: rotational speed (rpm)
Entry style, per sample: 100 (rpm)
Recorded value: 9700 (rpm)
